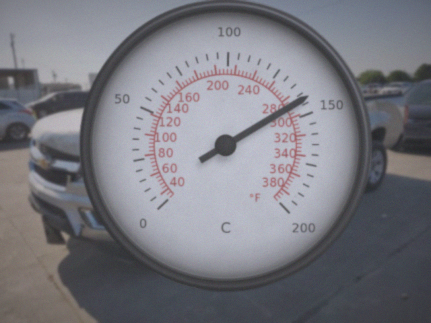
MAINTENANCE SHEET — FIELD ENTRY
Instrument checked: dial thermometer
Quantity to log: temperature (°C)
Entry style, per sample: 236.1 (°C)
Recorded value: 142.5 (°C)
